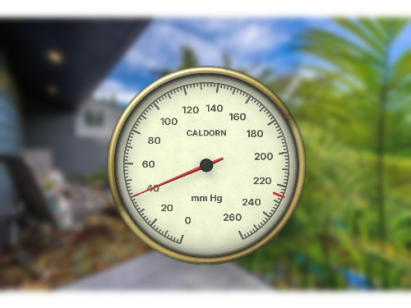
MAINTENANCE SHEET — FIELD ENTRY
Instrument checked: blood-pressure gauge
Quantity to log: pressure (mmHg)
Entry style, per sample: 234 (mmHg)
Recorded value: 40 (mmHg)
